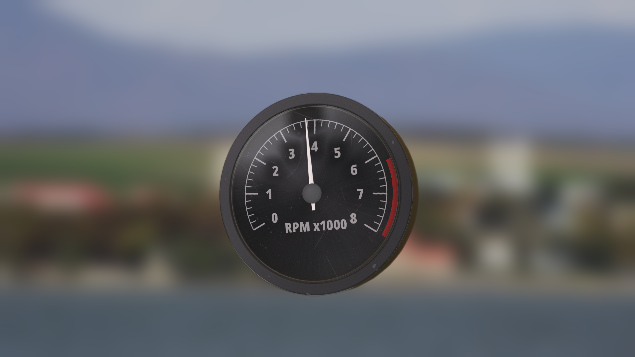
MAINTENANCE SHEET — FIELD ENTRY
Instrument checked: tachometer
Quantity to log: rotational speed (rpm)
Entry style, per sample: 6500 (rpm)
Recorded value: 3800 (rpm)
